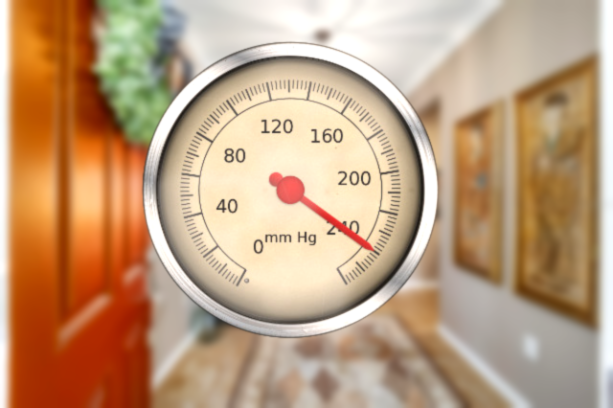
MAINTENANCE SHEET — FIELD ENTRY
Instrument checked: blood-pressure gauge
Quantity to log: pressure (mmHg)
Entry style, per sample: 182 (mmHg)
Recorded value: 240 (mmHg)
